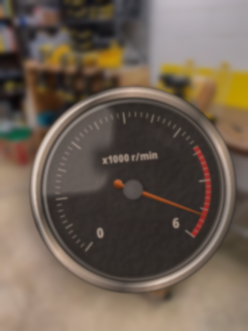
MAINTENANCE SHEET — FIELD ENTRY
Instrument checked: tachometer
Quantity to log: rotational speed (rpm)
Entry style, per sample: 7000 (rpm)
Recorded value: 5600 (rpm)
